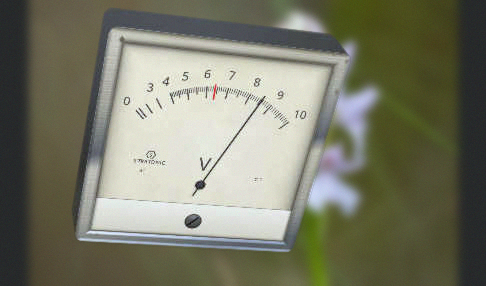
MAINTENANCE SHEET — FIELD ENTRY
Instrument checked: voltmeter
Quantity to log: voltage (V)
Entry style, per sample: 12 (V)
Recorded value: 8.5 (V)
